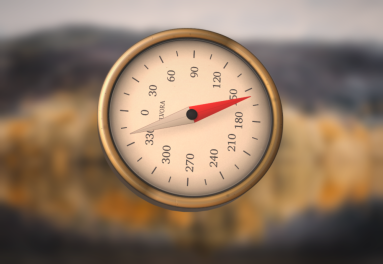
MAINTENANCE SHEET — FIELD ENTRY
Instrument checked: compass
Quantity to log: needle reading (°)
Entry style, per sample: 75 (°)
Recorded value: 157.5 (°)
